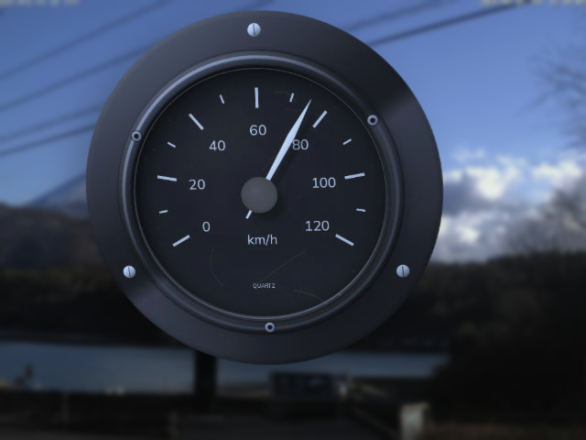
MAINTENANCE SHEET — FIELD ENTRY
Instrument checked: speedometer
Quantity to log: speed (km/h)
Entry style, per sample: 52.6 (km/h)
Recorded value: 75 (km/h)
